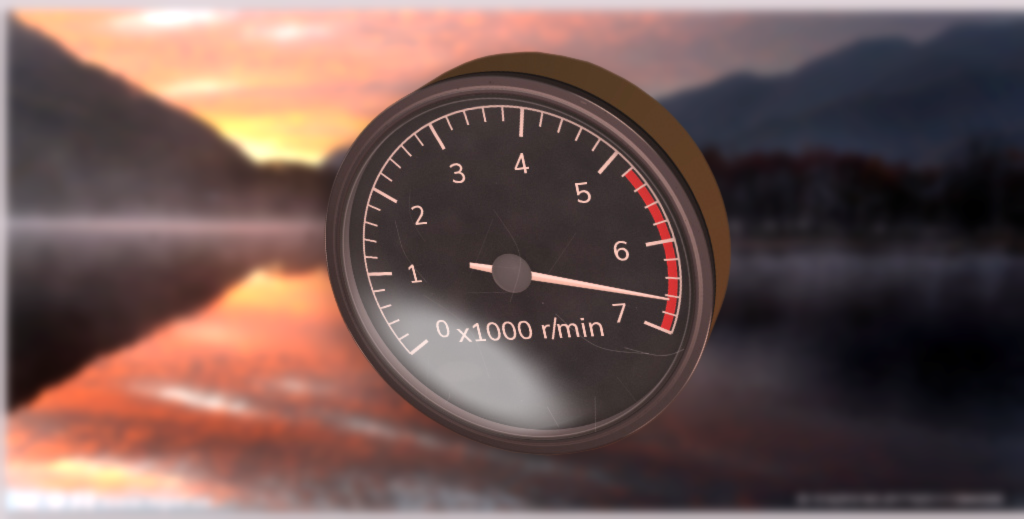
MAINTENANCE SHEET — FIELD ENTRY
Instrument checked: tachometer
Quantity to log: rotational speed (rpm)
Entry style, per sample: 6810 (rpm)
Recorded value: 6600 (rpm)
